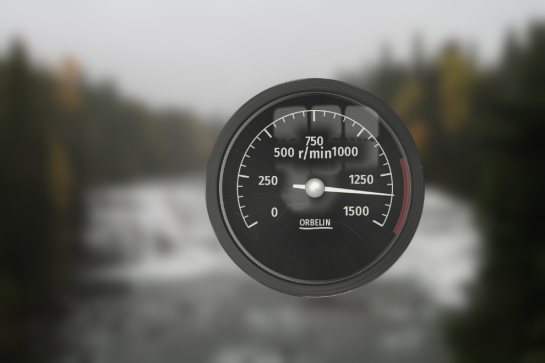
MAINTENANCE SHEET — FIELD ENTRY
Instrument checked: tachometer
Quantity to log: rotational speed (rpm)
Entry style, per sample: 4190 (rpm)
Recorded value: 1350 (rpm)
